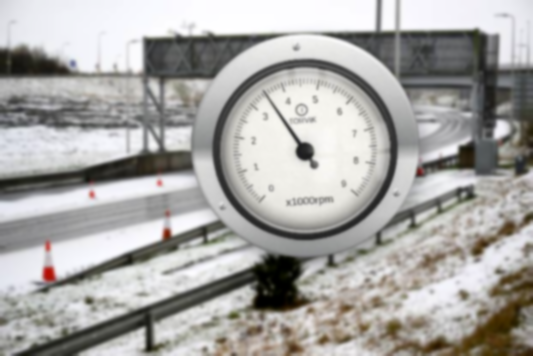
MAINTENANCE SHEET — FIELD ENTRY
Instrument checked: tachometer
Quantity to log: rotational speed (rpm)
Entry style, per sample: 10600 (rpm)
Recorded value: 3500 (rpm)
